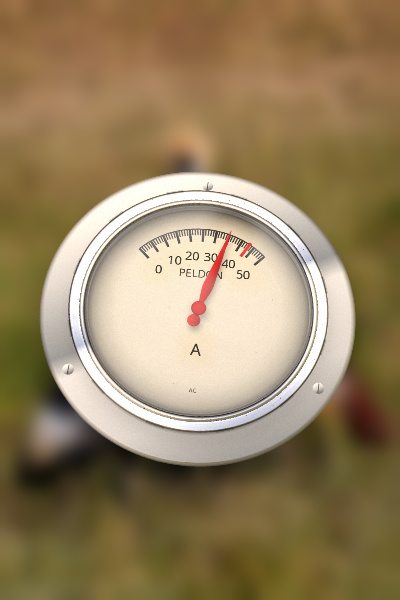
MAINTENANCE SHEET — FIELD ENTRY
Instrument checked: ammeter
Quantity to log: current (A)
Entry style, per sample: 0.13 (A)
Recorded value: 35 (A)
